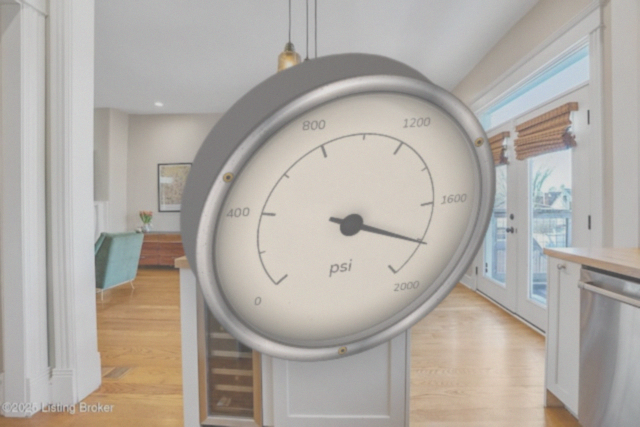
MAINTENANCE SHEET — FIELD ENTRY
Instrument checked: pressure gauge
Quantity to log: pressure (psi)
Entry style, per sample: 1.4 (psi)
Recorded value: 1800 (psi)
